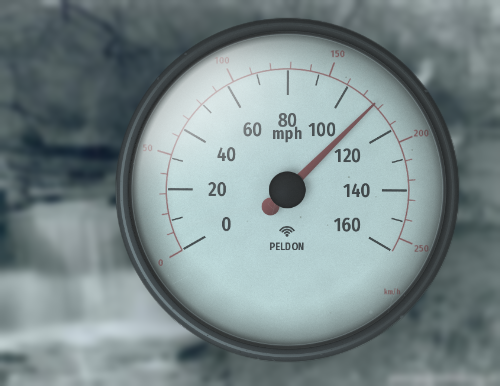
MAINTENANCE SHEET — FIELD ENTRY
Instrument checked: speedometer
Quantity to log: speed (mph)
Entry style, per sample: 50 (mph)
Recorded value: 110 (mph)
